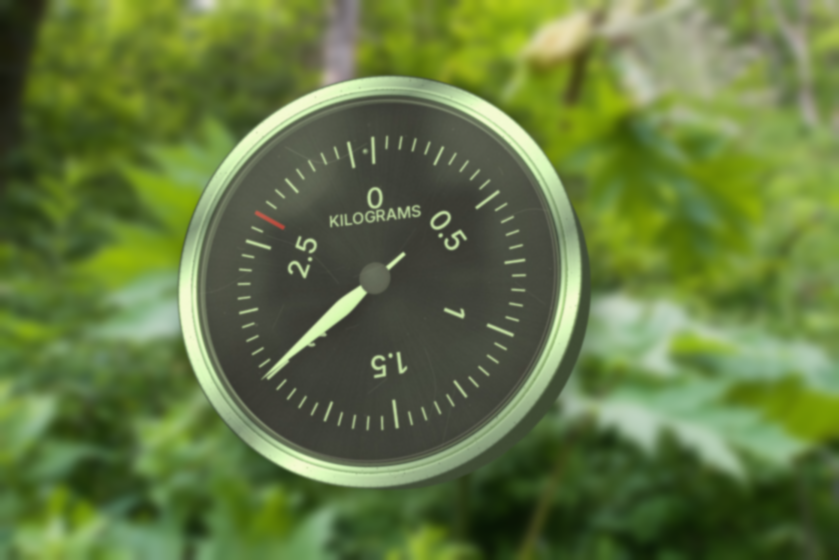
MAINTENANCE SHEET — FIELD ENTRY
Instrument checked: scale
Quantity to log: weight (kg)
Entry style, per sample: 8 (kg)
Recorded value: 2 (kg)
